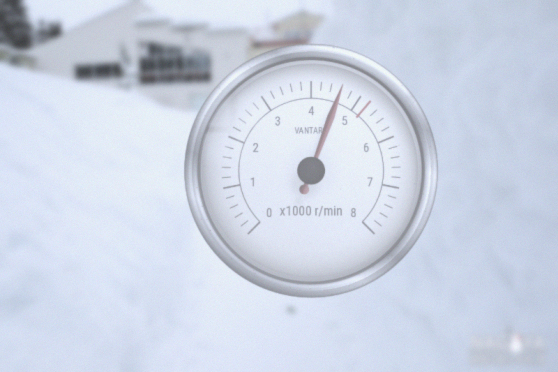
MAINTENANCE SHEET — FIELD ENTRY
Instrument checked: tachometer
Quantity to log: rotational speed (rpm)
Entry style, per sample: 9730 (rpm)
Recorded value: 4600 (rpm)
